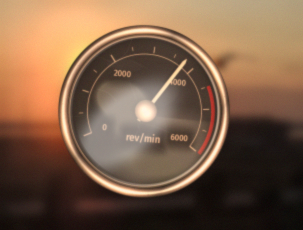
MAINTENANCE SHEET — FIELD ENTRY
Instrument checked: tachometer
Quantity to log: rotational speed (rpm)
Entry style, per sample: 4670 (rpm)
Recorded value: 3750 (rpm)
